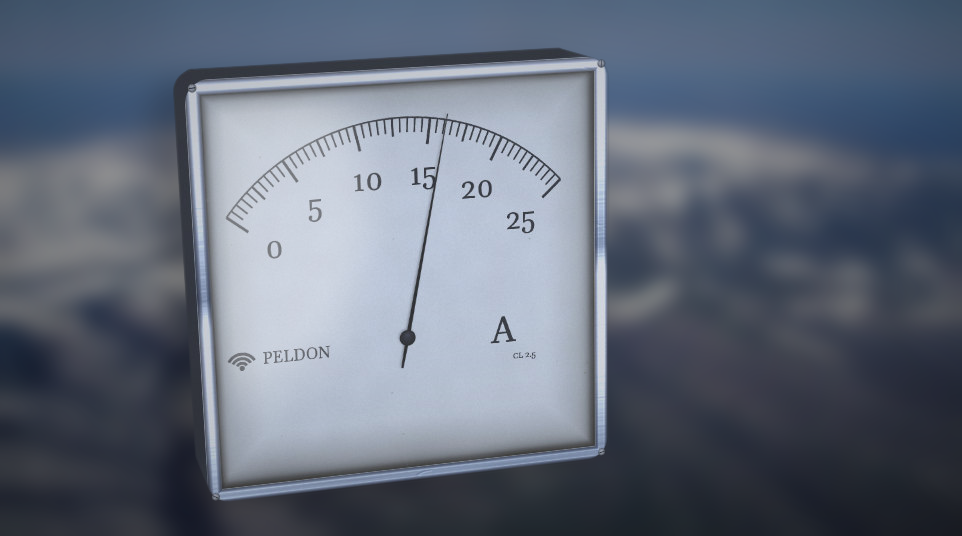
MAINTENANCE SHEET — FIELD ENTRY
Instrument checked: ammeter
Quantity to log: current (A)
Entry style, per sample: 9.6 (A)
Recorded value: 16 (A)
